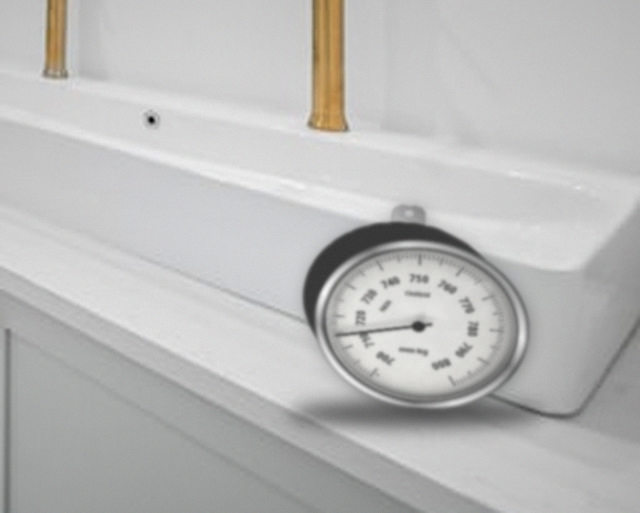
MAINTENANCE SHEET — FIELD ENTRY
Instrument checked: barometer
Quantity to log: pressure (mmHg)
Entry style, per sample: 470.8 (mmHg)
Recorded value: 715 (mmHg)
